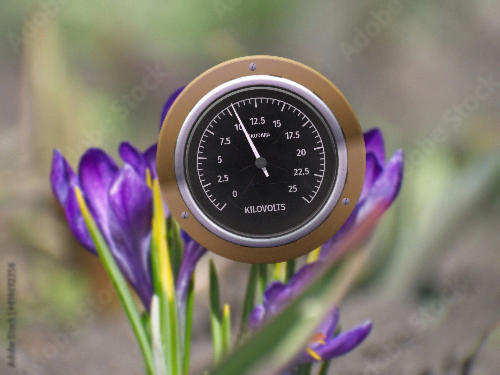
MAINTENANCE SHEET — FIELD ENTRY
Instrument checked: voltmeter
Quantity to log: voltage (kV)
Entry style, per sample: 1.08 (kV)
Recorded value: 10.5 (kV)
